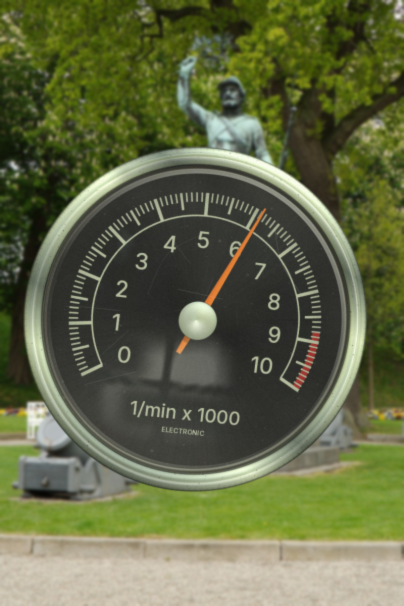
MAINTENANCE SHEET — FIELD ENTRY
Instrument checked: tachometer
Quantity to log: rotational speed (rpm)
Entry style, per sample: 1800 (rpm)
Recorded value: 6100 (rpm)
